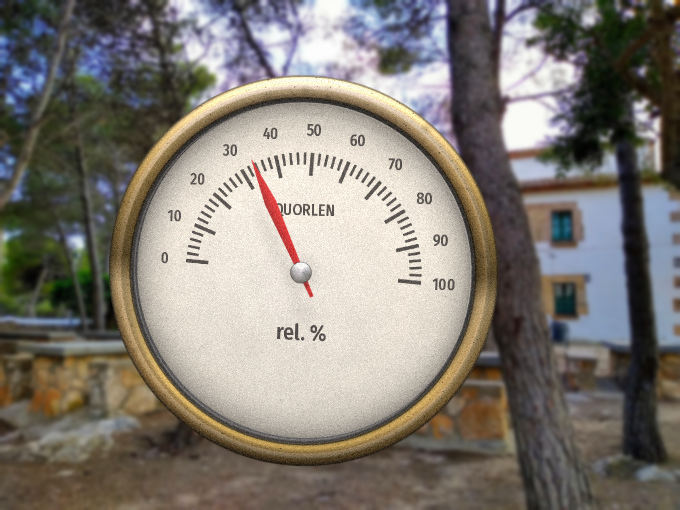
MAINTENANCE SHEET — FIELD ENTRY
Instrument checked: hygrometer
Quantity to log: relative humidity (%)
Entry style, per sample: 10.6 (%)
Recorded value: 34 (%)
